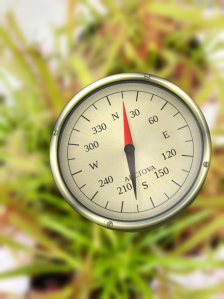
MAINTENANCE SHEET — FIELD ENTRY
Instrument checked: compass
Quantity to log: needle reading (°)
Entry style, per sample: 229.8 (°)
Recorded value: 15 (°)
